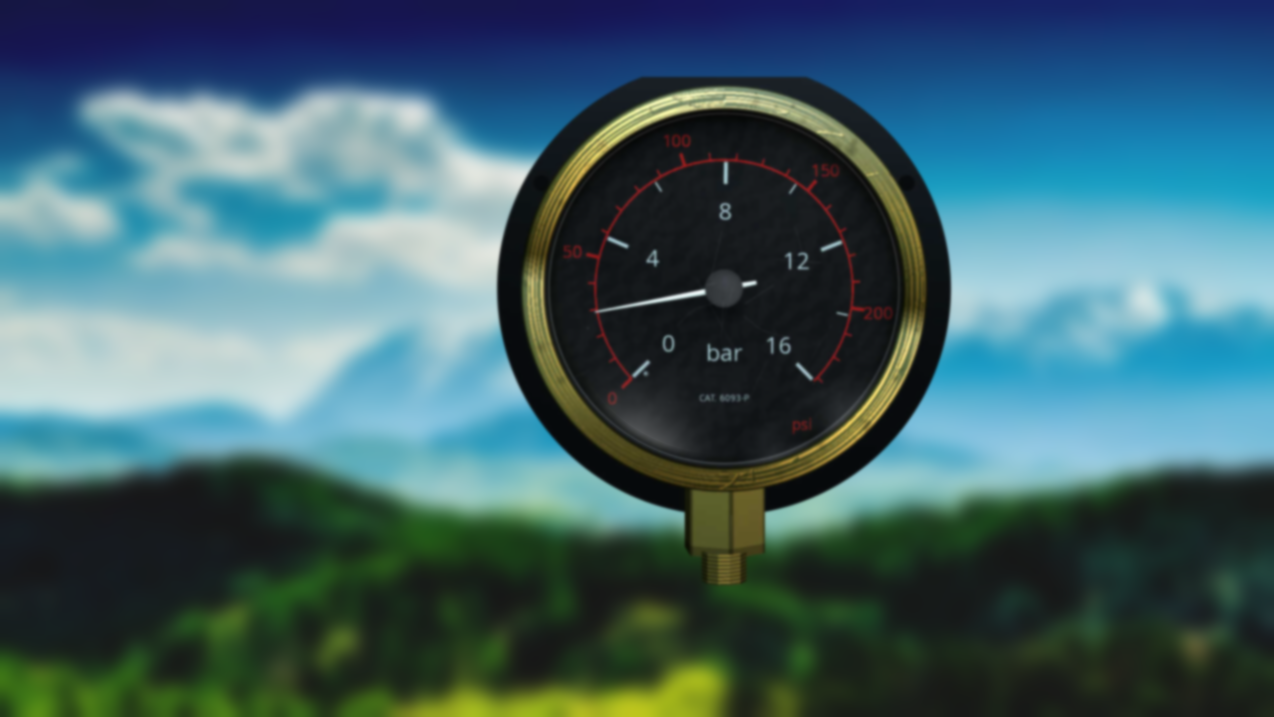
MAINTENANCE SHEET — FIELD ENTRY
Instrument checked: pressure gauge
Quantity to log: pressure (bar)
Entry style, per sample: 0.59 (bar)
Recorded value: 2 (bar)
